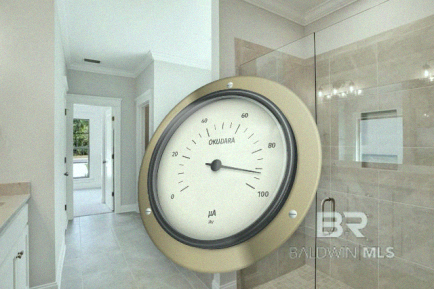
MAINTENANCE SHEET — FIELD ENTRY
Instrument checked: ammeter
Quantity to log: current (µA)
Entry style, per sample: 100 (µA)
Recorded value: 92.5 (µA)
